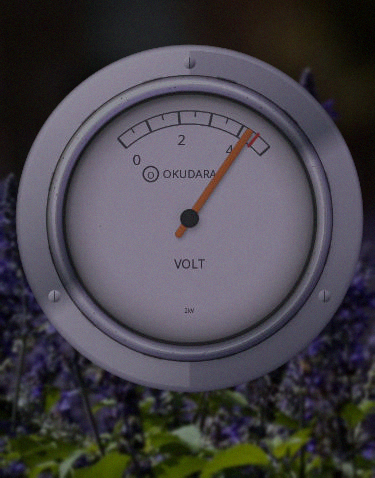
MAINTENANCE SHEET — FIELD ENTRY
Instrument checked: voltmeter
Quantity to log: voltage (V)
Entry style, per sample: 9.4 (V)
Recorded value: 4.25 (V)
